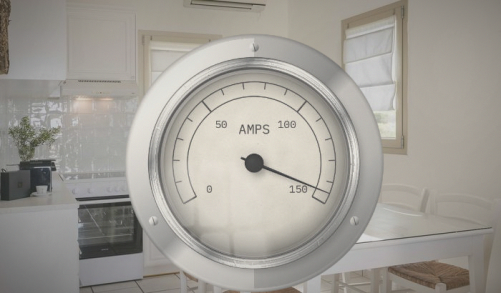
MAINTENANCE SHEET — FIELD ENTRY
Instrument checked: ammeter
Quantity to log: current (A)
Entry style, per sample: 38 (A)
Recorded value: 145 (A)
